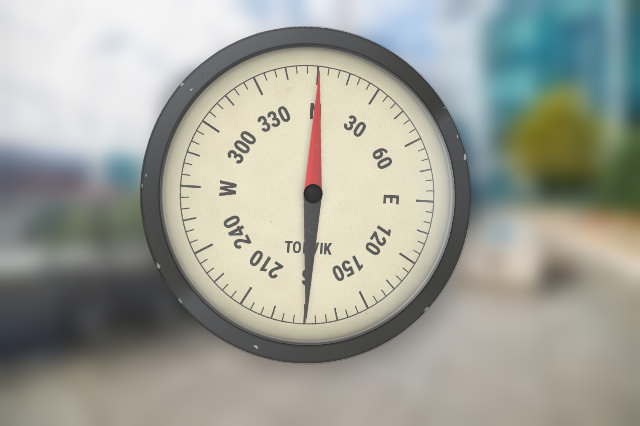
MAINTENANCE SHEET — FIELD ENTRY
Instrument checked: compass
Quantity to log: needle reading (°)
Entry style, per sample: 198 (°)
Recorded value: 0 (°)
